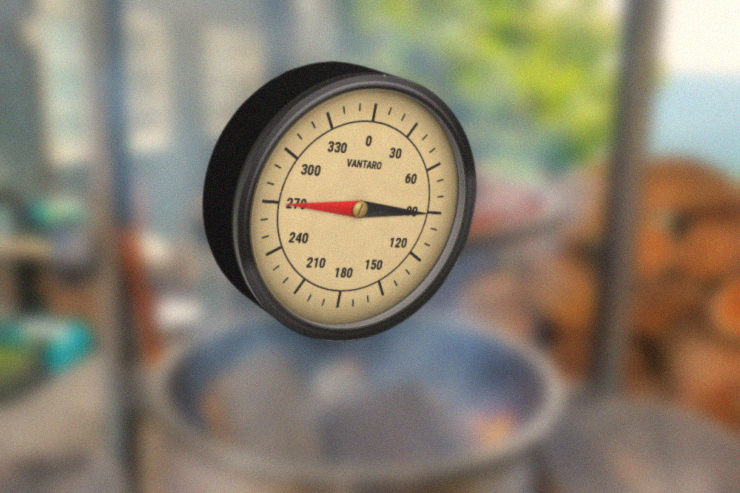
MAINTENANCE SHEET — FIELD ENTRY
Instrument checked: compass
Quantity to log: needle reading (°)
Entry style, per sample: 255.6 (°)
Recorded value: 270 (°)
